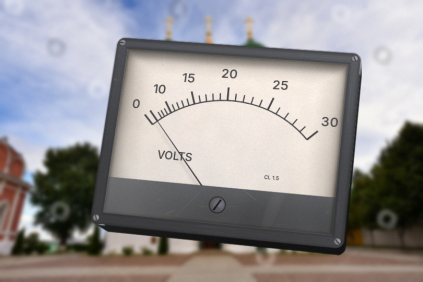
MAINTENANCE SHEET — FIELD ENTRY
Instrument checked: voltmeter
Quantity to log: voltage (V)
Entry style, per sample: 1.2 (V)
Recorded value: 5 (V)
